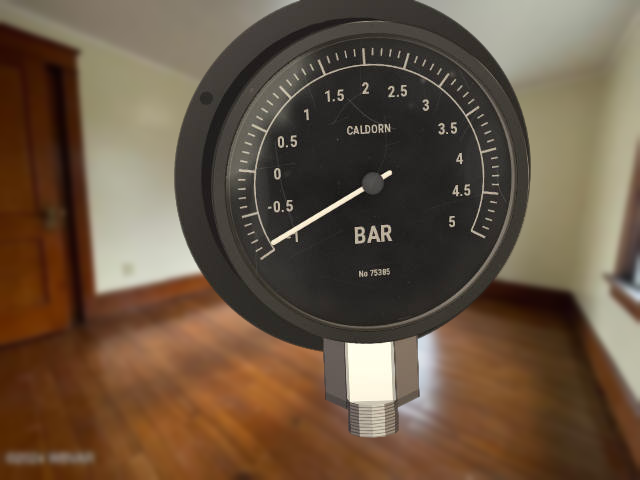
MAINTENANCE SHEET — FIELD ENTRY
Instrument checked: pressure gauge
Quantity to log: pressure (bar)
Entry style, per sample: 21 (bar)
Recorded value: -0.9 (bar)
